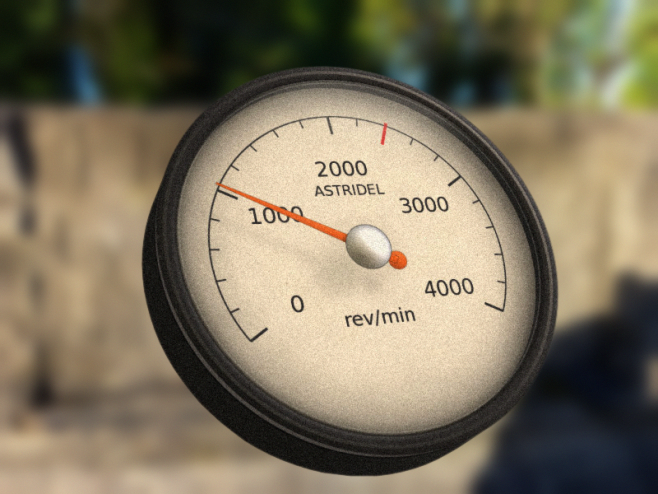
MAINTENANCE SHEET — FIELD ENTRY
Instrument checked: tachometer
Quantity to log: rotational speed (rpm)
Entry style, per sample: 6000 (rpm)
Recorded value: 1000 (rpm)
